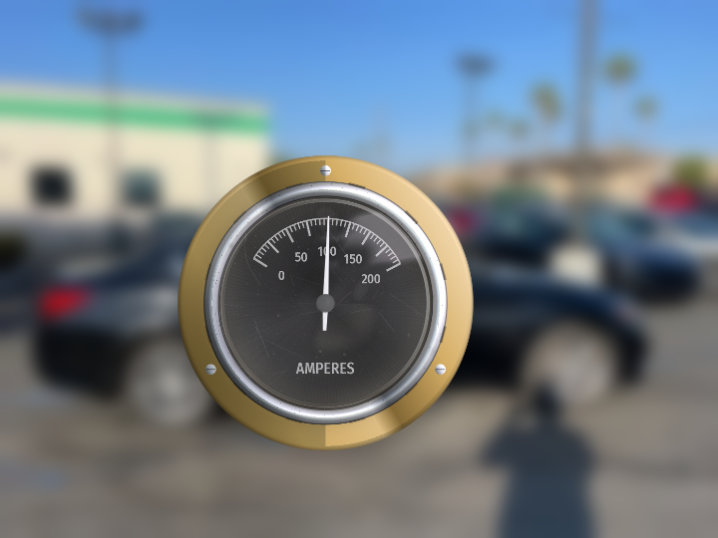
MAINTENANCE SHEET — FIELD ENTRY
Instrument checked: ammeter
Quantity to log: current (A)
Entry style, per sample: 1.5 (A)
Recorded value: 100 (A)
